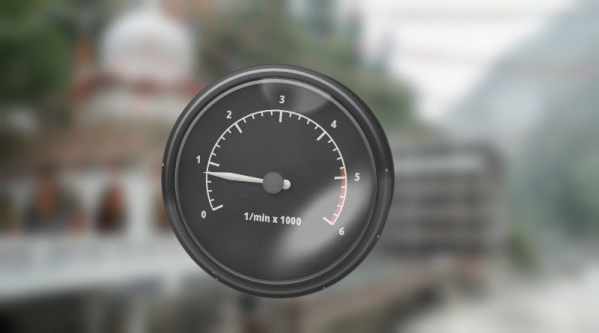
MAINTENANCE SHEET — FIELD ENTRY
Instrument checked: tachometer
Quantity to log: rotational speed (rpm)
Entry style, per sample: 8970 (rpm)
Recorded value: 800 (rpm)
